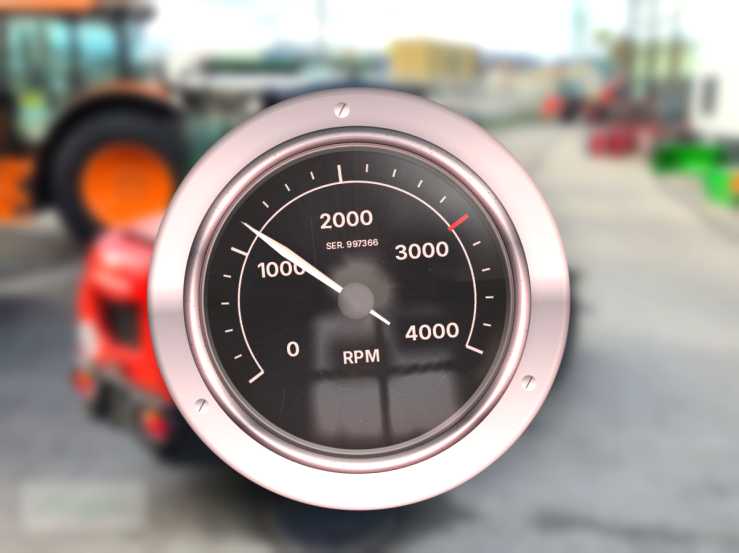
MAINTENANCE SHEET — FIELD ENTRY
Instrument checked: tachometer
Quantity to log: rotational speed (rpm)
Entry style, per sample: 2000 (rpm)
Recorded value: 1200 (rpm)
